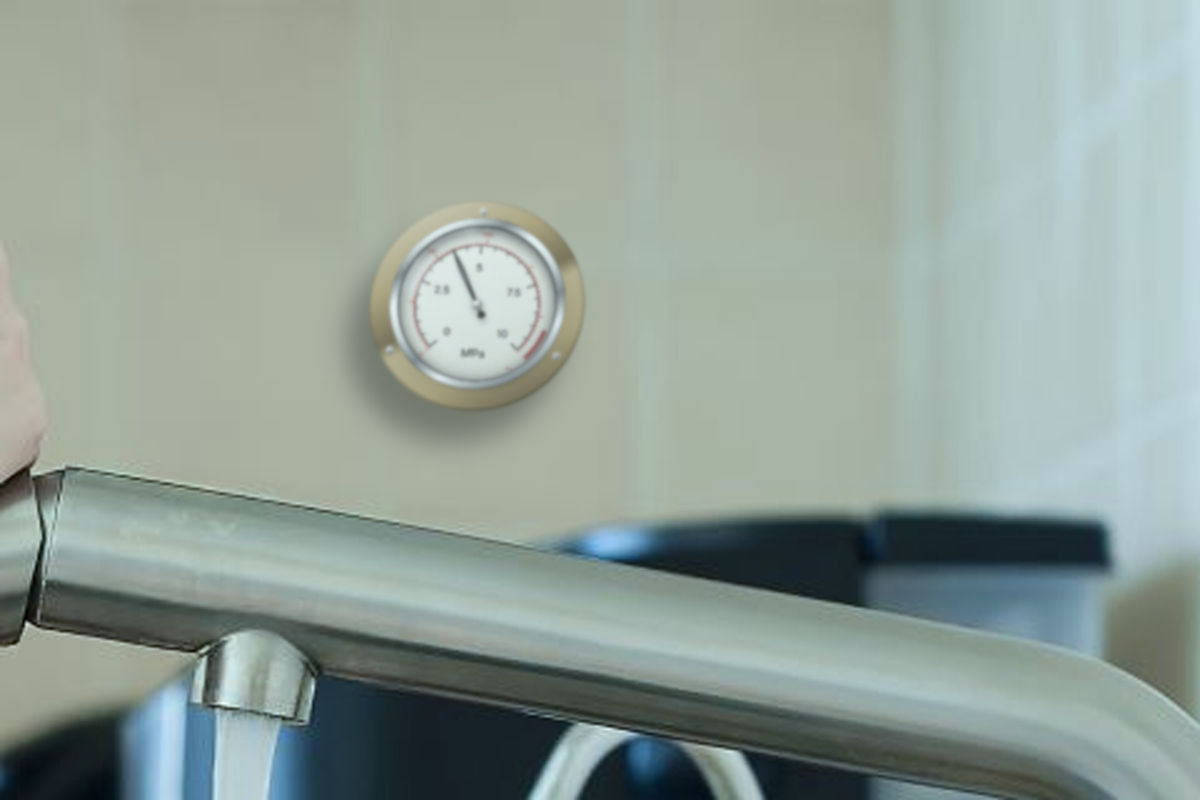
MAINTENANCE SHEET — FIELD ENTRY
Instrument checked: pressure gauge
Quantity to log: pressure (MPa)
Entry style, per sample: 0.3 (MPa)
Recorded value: 4 (MPa)
